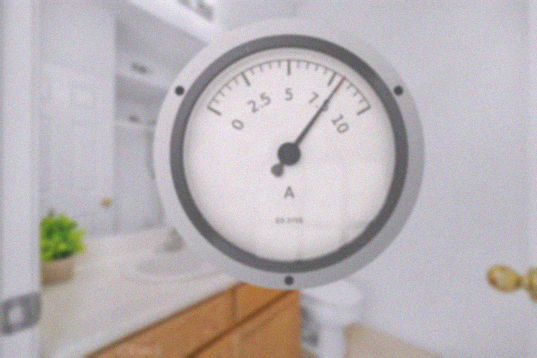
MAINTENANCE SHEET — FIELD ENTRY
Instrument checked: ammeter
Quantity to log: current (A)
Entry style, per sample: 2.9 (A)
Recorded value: 8 (A)
